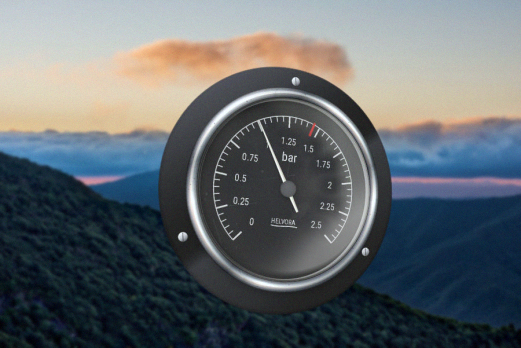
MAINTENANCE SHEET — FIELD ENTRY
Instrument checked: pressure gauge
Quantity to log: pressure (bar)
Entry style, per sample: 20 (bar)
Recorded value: 1 (bar)
